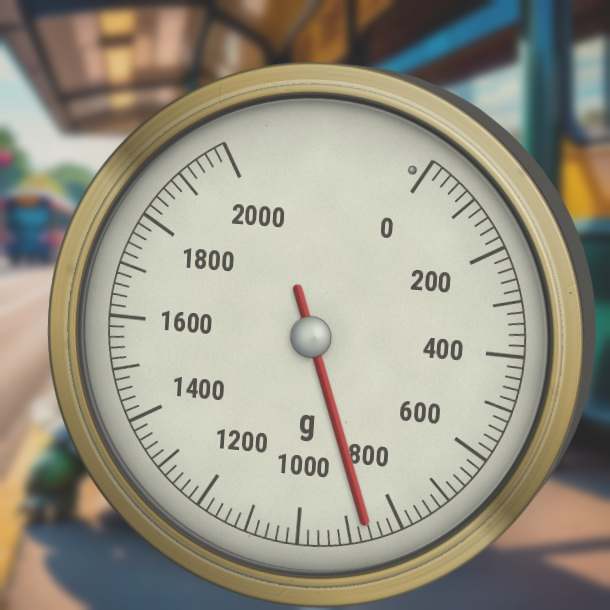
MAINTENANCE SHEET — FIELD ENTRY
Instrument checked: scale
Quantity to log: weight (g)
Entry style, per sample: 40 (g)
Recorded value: 860 (g)
